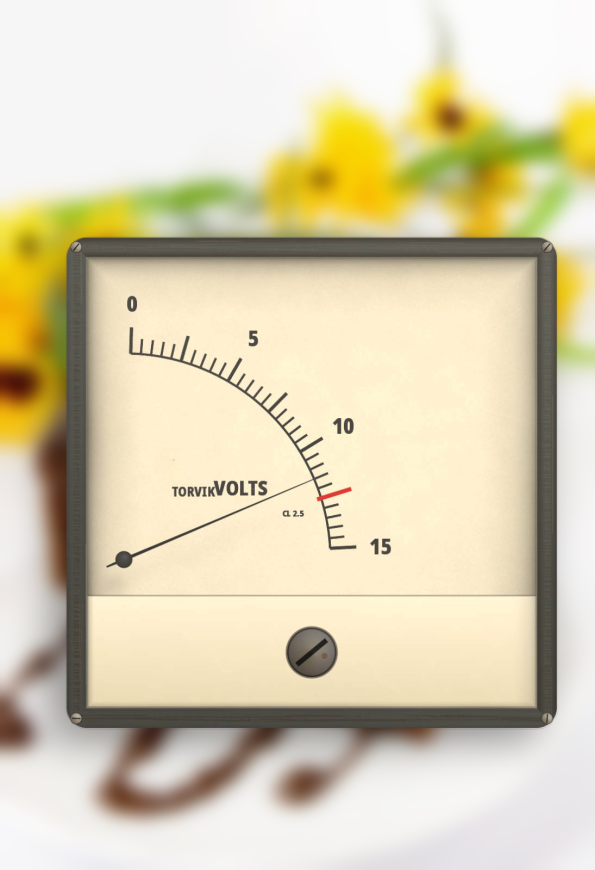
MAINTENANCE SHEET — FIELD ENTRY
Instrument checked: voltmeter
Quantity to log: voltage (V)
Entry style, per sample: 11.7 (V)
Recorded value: 11.5 (V)
